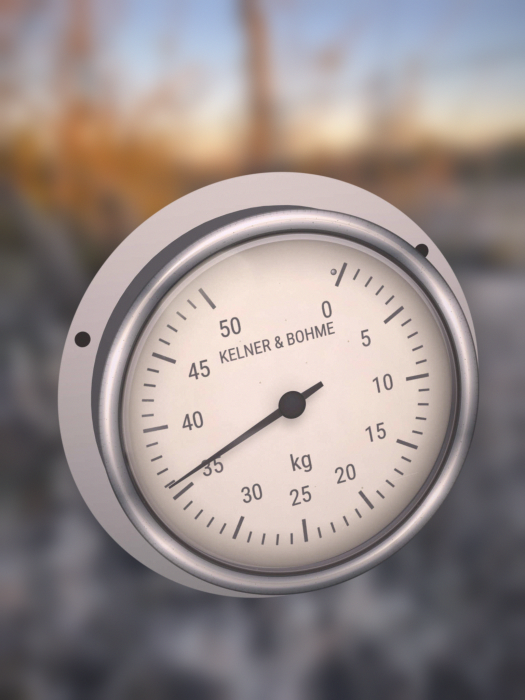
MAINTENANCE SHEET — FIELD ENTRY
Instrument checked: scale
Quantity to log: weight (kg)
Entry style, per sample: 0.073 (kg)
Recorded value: 36 (kg)
